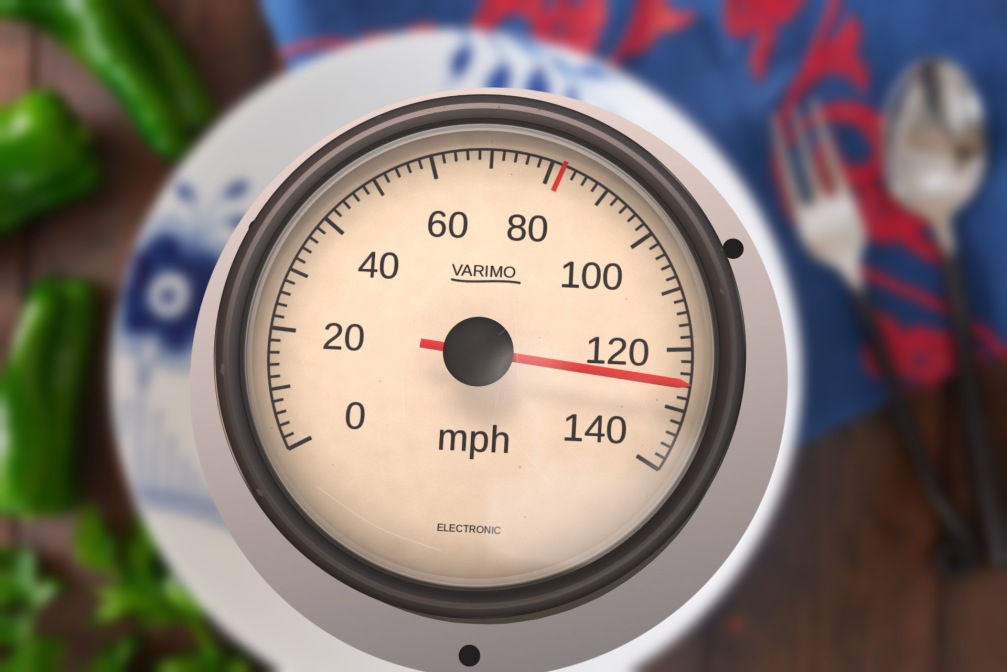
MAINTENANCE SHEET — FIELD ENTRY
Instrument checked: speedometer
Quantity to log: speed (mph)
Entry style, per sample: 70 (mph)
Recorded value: 126 (mph)
